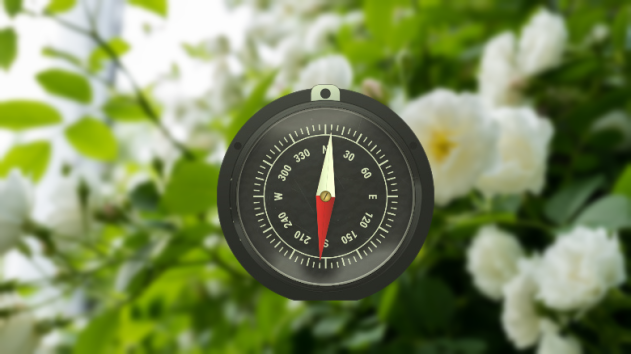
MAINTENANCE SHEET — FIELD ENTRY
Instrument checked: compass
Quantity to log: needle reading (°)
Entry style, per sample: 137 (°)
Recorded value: 185 (°)
